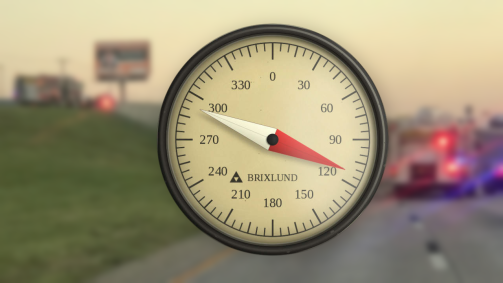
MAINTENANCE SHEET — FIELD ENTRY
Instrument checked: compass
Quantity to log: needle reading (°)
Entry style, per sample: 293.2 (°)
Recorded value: 112.5 (°)
